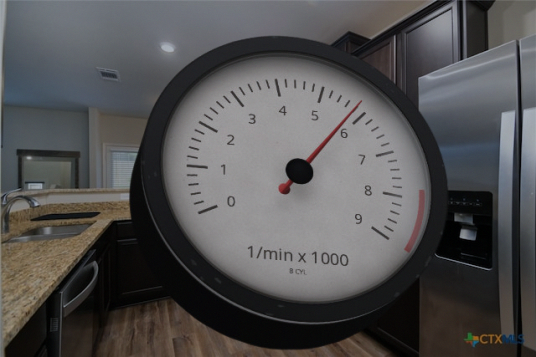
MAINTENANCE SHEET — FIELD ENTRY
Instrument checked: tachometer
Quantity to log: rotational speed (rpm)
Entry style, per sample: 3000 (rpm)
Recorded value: 5800 (rpm)
